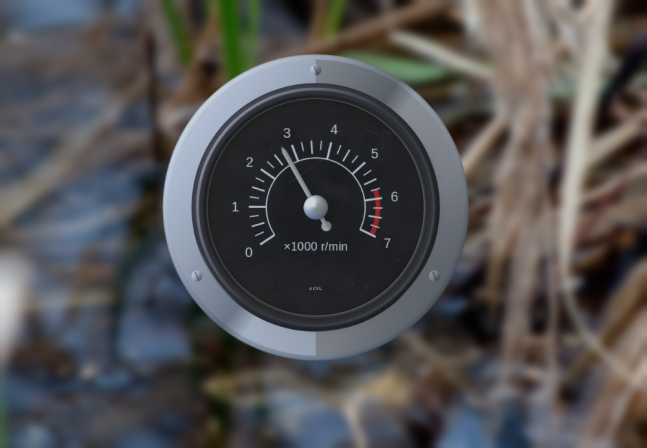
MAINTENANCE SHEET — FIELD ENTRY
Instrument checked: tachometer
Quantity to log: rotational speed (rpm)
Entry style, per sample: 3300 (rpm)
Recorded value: 2750 (rpm)
